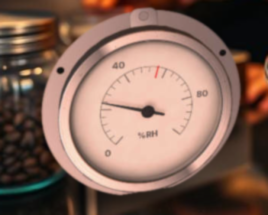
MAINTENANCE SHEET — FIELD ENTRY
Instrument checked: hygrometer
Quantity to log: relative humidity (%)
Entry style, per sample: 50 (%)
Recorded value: 24 (%)
